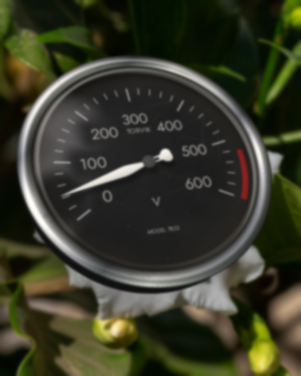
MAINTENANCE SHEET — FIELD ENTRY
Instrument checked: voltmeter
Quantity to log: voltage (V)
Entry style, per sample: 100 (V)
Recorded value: 40 (V)
